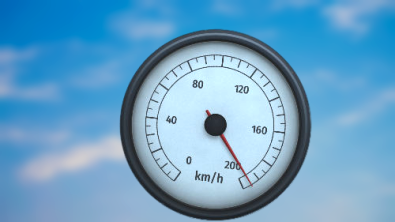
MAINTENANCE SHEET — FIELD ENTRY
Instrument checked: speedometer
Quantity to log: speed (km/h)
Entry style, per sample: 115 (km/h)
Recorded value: 195 (km/h)
